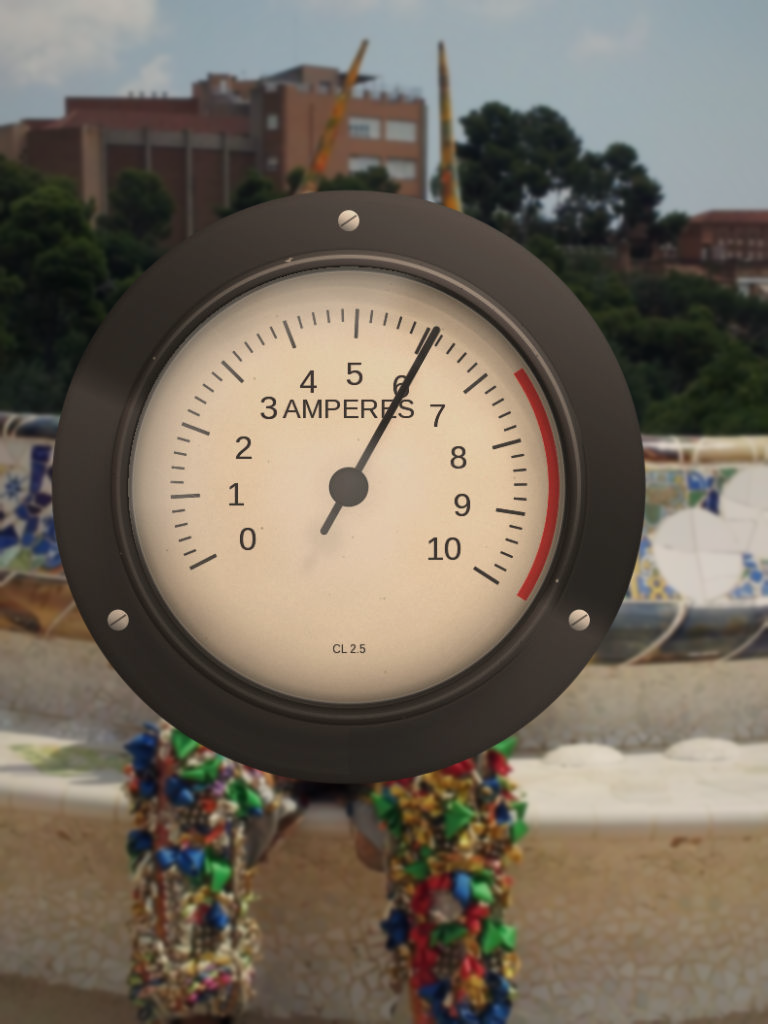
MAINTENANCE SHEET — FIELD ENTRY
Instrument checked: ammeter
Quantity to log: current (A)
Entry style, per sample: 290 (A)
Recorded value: 6.1 (A)
